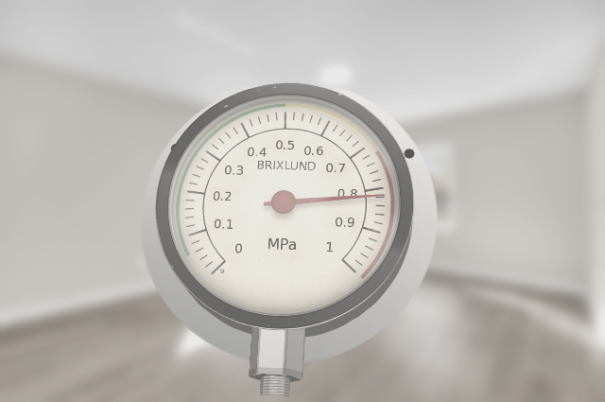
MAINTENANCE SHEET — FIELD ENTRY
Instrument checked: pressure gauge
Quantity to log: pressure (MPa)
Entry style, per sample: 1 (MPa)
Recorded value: 0.82 (MPa)
